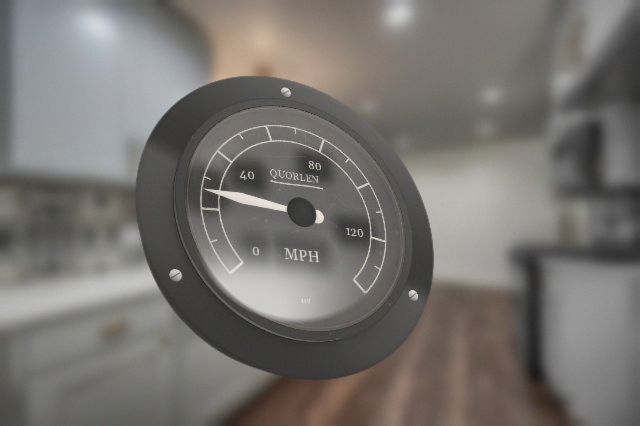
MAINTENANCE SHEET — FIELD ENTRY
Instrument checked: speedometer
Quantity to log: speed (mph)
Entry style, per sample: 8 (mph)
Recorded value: 25 (mph)
